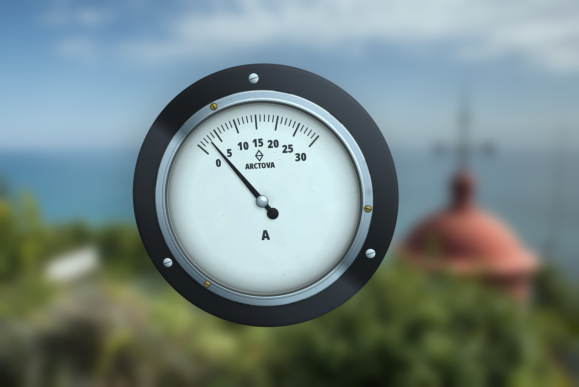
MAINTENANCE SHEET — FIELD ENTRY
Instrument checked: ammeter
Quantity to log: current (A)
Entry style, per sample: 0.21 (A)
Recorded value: 3 (A)
